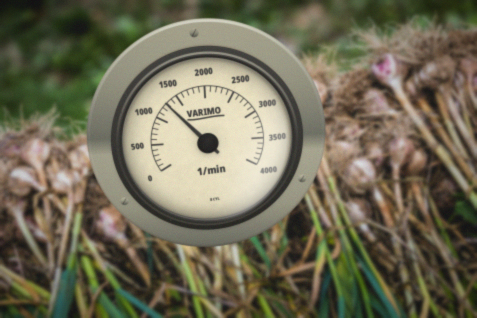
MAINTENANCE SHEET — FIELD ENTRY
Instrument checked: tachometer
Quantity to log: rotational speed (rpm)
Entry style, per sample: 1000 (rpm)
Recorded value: 1300 (rpm)
